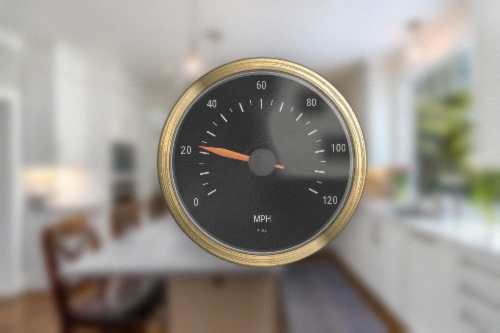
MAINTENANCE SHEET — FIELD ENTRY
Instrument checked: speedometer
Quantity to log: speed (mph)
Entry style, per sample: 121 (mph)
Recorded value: 22.5 (mph)
